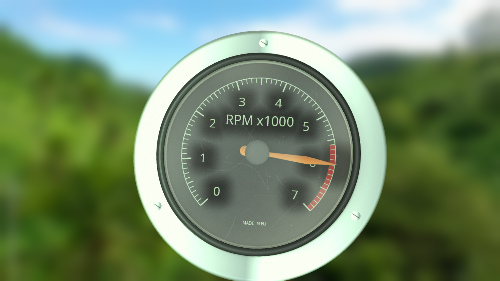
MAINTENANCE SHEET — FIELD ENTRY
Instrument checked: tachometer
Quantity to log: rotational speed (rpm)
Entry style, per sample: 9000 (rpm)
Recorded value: 6000 (rpm)
